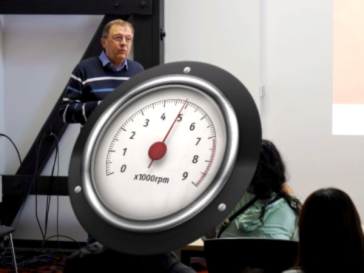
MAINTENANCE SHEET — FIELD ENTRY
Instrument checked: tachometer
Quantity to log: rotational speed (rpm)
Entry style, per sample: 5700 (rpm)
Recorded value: 5000 (rpm)
